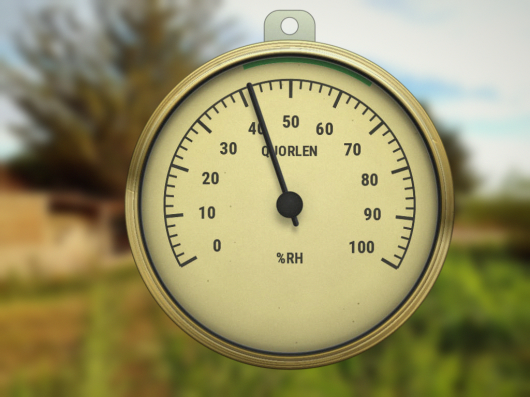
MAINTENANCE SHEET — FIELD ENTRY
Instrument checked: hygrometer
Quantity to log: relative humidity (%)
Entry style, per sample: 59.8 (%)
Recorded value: 42 (%)
